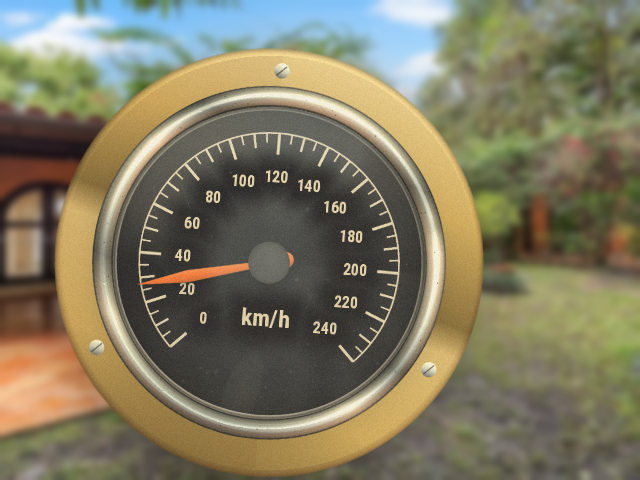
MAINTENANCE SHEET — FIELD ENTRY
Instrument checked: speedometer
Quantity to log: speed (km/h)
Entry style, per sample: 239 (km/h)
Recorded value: 27.5 (km/h)
